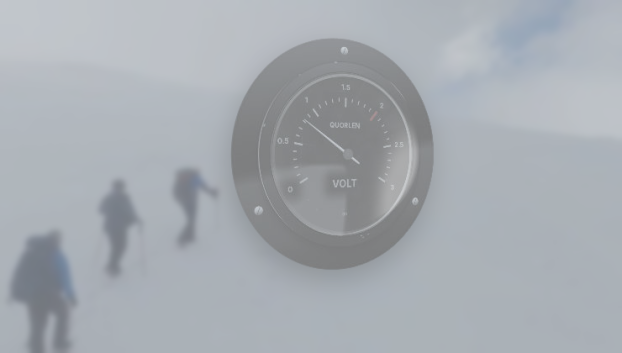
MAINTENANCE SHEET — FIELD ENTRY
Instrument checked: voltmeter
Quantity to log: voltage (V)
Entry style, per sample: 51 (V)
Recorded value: 0.8 (V)
